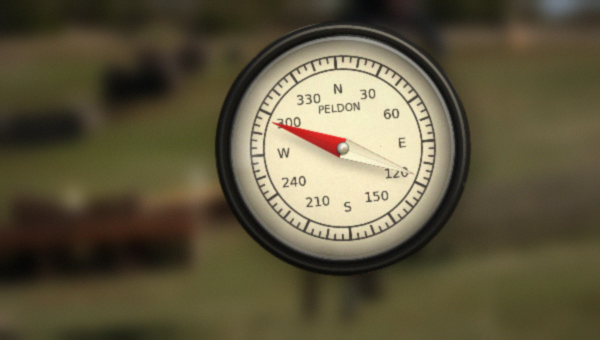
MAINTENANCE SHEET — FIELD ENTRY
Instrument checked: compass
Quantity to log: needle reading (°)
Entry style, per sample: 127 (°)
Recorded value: 295 (°)
